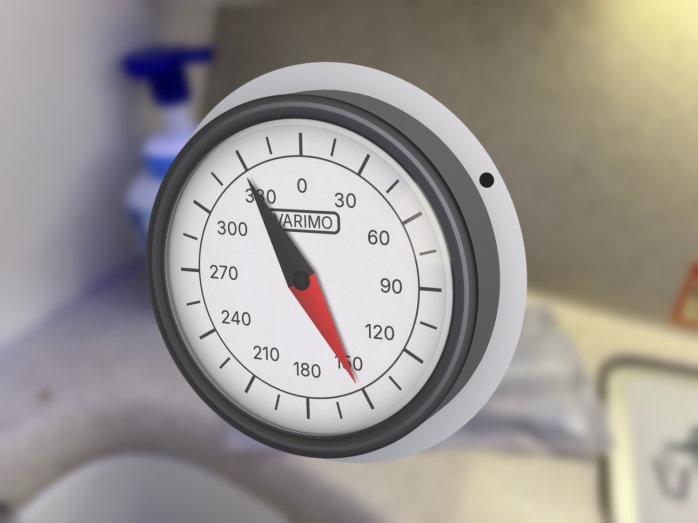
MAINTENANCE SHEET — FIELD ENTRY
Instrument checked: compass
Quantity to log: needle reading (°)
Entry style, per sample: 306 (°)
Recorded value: 150 (°)
